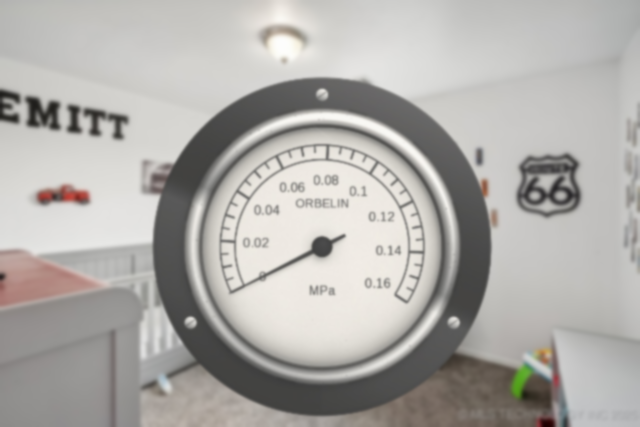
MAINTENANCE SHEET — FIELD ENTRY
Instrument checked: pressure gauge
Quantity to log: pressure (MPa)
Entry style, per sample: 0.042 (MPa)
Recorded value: 0 (MPa)
